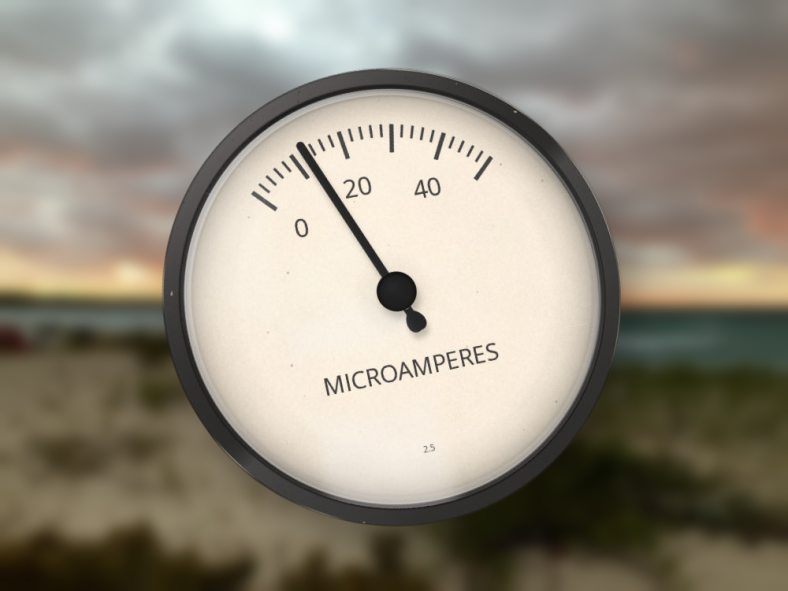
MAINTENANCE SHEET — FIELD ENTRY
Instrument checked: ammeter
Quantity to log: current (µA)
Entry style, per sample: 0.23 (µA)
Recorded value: 12 (µA)
